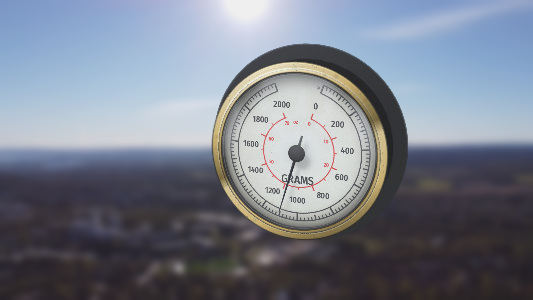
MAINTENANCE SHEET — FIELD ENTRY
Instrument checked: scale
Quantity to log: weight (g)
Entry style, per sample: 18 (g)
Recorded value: 1100 (g)
